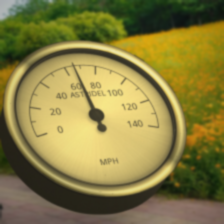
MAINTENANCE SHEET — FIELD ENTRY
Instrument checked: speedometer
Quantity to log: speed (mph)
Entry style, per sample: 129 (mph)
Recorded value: 65 (mph)
